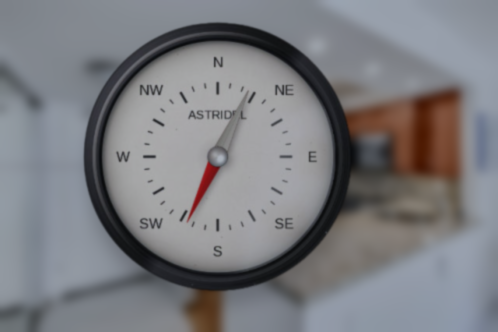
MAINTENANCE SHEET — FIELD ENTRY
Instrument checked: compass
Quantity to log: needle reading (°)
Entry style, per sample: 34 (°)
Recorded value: 205 (°)
